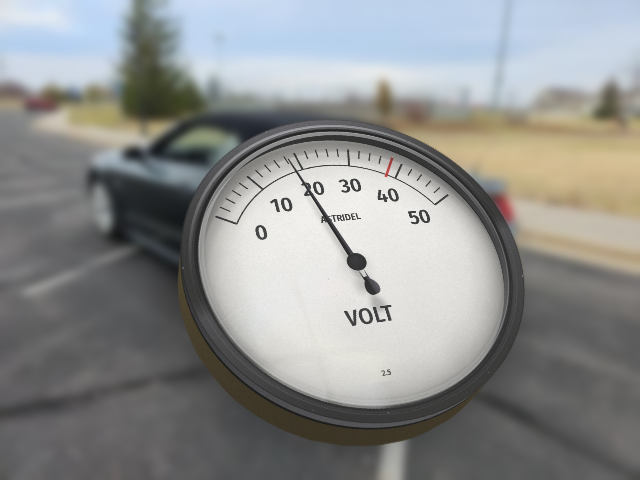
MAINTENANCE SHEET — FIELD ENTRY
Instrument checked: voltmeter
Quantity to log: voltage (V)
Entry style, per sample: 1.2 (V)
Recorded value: 18 (V)
